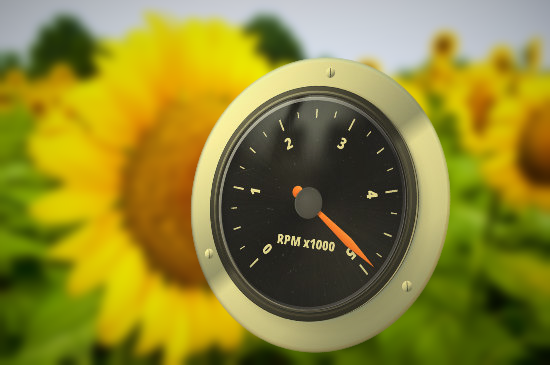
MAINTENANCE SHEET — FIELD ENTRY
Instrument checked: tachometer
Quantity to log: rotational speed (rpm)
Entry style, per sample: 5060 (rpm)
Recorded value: 4875 (rpm)
